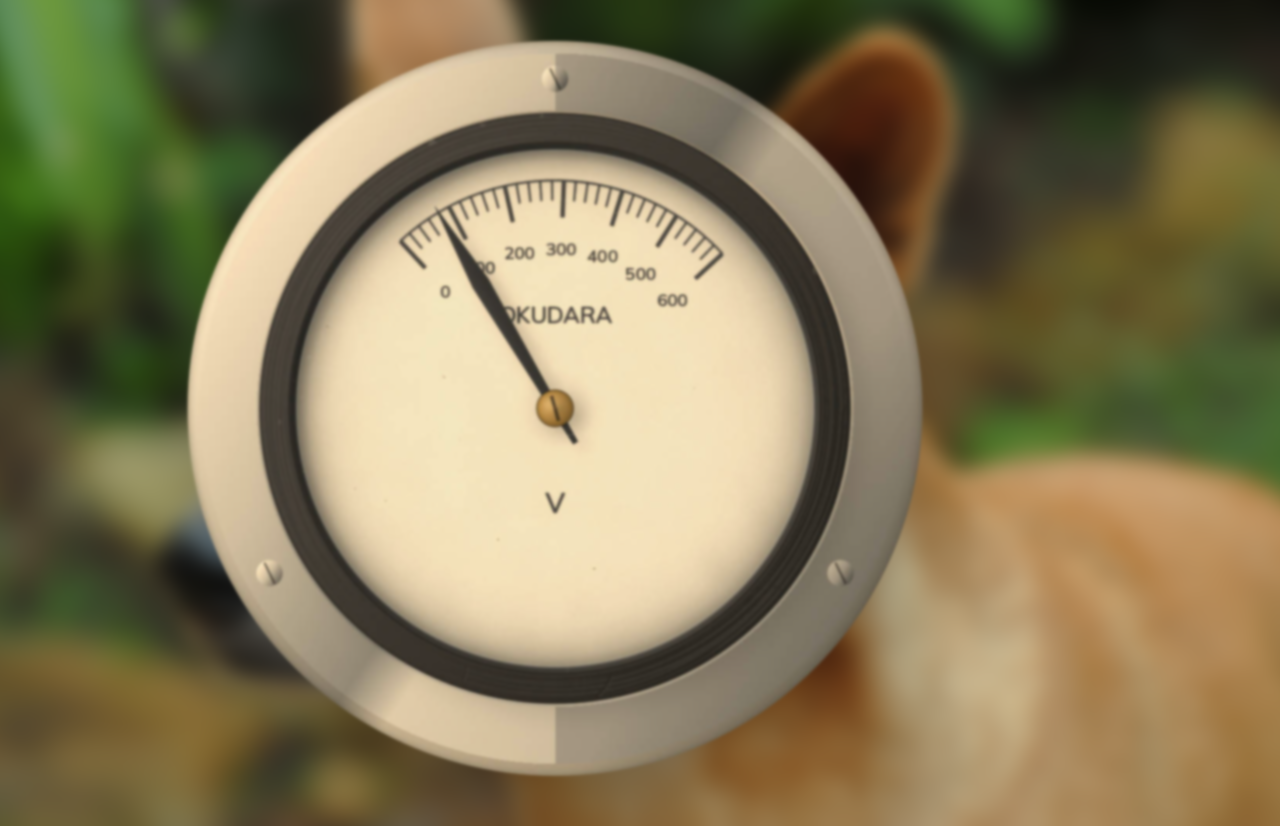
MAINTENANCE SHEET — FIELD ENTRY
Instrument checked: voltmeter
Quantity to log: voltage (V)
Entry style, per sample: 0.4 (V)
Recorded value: 80 (V)
